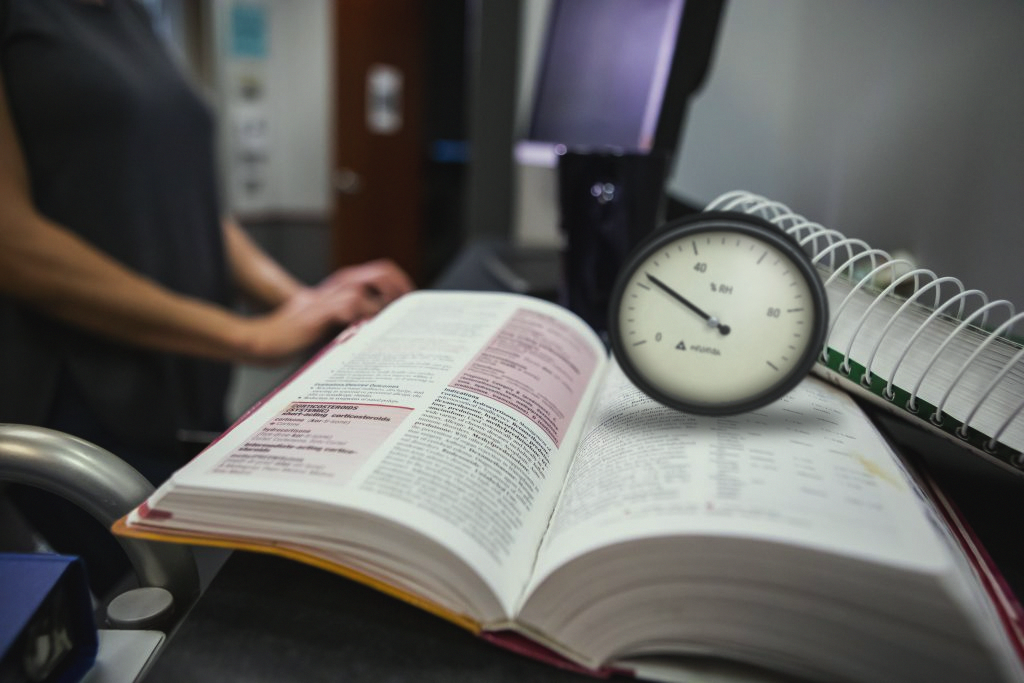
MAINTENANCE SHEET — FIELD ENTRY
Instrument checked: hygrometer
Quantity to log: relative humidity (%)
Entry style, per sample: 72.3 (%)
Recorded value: 24 (%)
